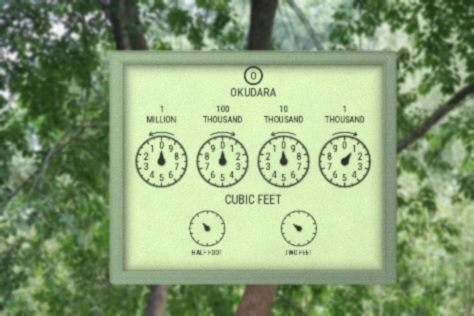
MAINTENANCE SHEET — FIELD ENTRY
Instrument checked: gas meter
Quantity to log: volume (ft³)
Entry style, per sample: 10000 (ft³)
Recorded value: 100 (ft³)
